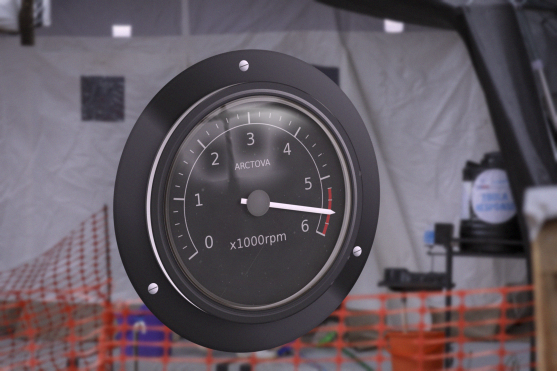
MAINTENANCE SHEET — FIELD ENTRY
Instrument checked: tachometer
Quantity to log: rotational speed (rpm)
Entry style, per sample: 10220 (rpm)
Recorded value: 5600 (rpm)
